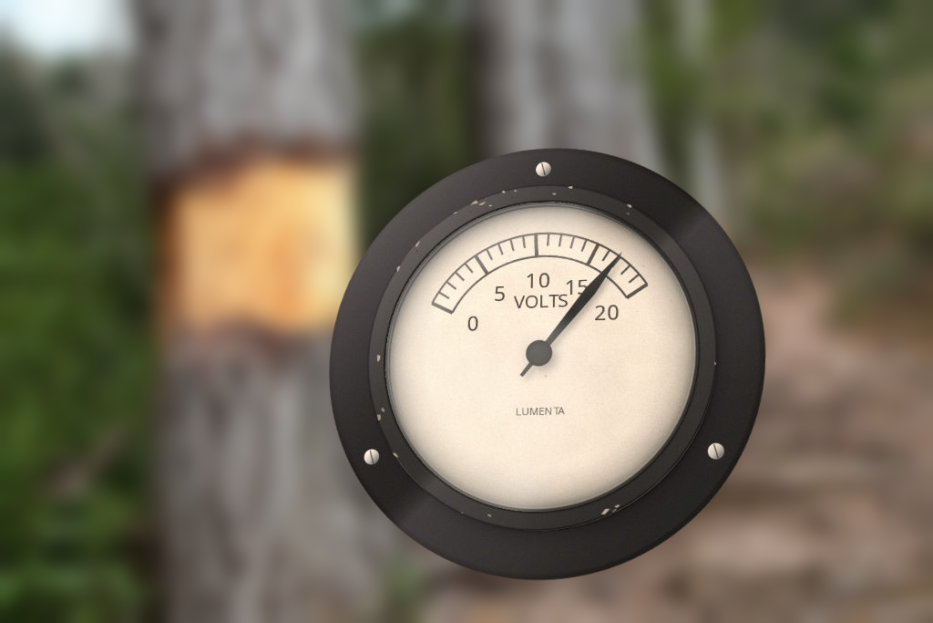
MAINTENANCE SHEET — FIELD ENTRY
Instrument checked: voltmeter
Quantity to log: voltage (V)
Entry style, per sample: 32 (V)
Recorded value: 17 (V)
